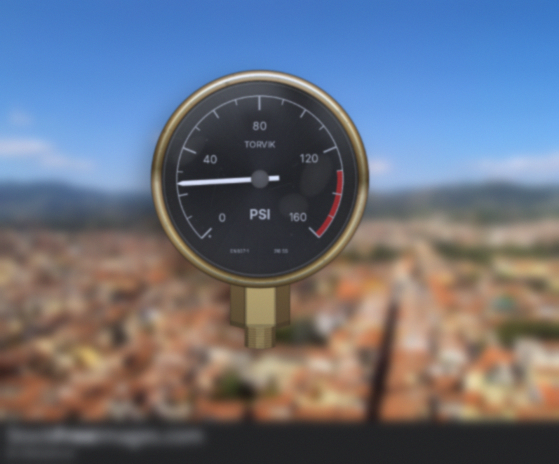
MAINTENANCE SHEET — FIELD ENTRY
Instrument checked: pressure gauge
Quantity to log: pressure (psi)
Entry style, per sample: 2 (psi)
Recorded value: 25 (psi)
